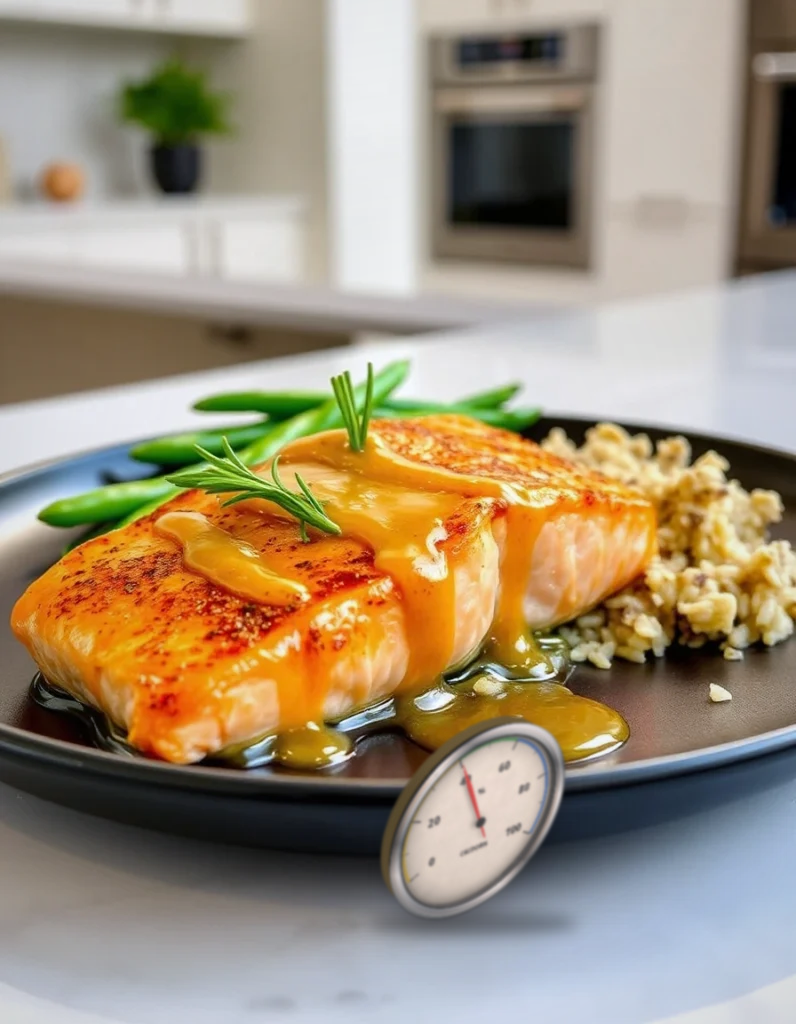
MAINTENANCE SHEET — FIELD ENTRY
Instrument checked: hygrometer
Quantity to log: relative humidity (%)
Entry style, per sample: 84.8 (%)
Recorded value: 40 (%)
